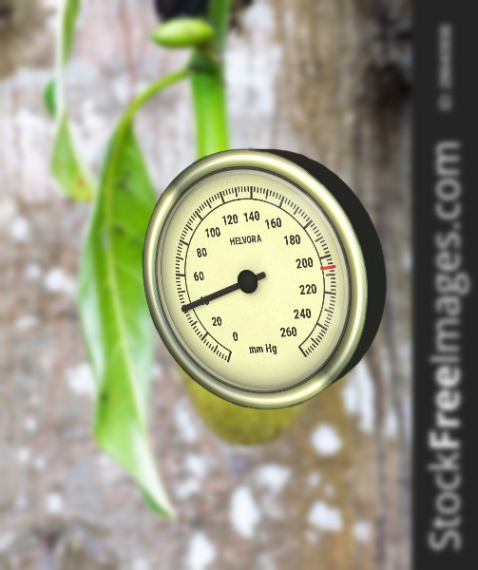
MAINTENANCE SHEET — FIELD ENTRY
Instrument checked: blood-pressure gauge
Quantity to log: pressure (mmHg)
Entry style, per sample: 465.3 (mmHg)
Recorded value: 40 (mmHg)
